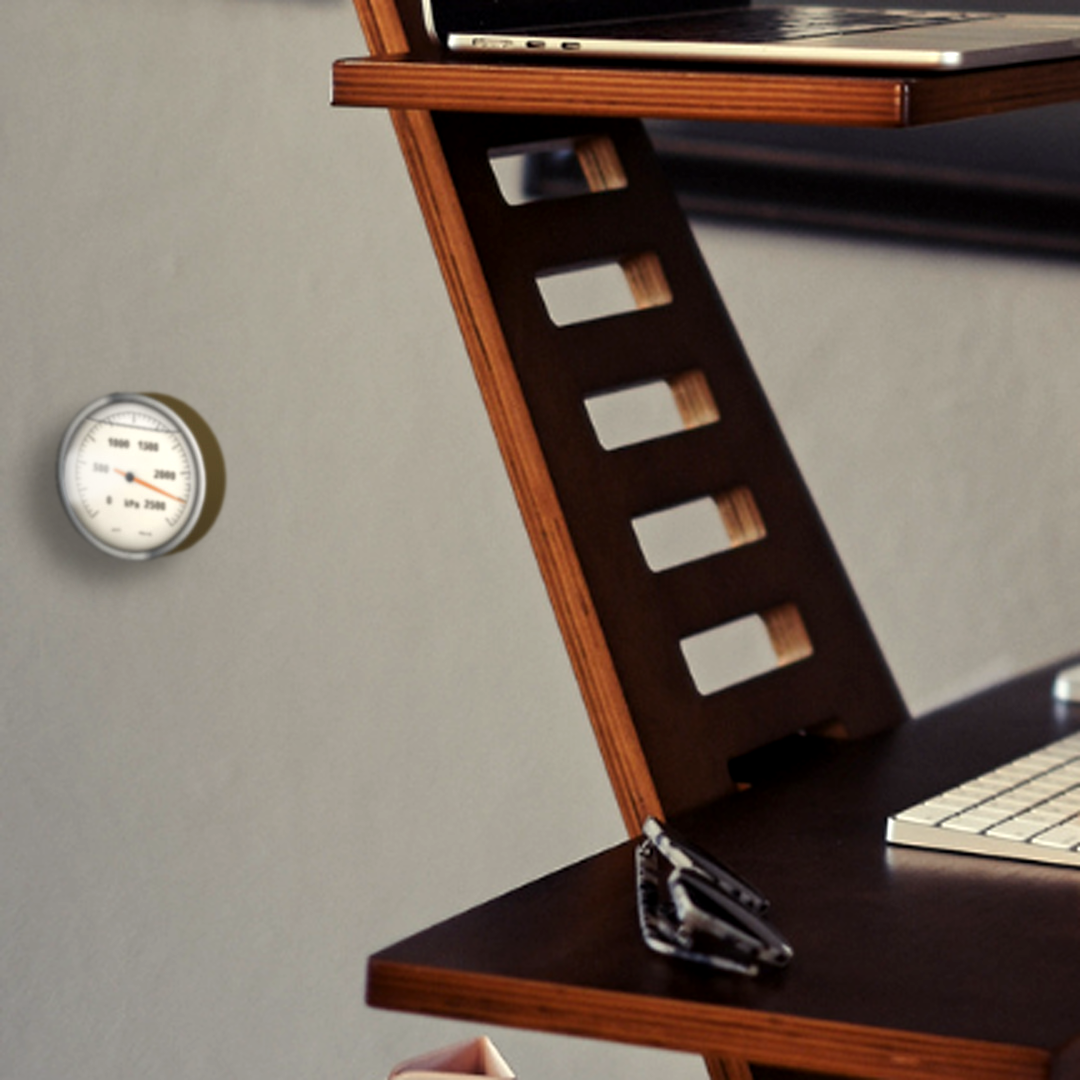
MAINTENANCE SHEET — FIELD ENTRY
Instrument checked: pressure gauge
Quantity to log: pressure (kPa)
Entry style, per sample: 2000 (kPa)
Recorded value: 2250 (kPa)
